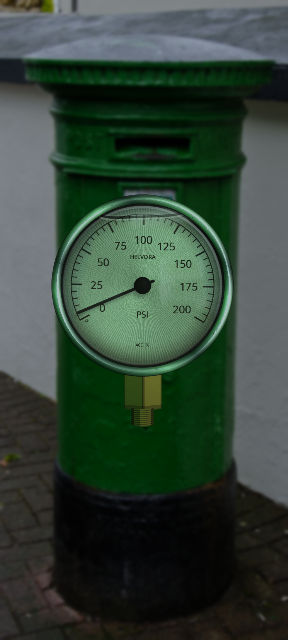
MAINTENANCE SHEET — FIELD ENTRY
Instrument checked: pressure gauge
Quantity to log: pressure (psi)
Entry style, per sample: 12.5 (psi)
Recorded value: 5 (psi)
